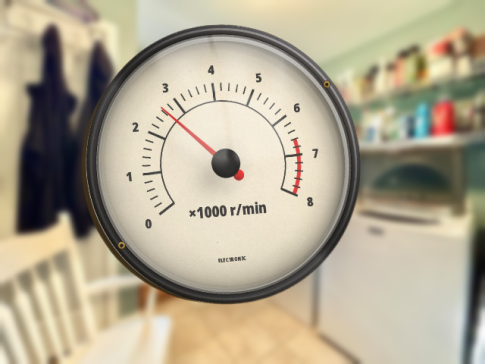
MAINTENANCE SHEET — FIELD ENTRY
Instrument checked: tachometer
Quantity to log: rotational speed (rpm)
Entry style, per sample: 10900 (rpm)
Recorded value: 2600 (rpm)
